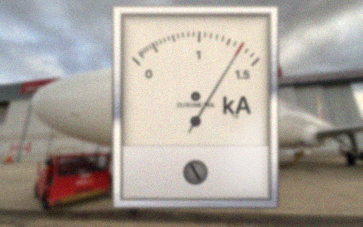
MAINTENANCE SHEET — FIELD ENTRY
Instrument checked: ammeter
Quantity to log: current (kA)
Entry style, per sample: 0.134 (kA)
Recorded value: 1.35 (kA)
